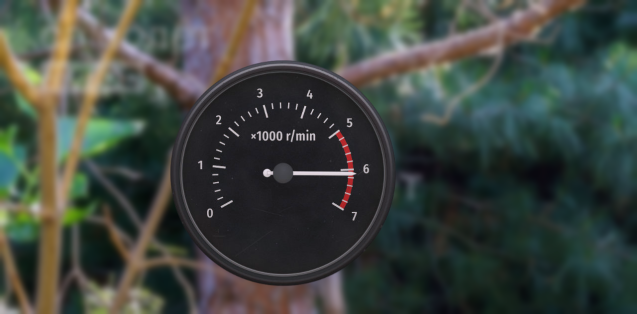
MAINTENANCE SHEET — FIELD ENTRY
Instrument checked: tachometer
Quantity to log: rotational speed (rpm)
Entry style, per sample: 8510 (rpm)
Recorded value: 6100 (rpm)
